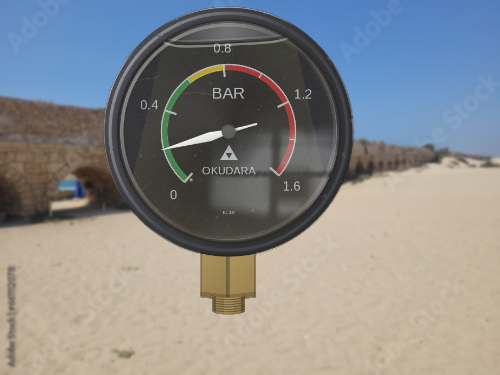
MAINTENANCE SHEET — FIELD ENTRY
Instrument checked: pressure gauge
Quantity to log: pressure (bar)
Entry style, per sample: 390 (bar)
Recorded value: 0.2 (bar)
